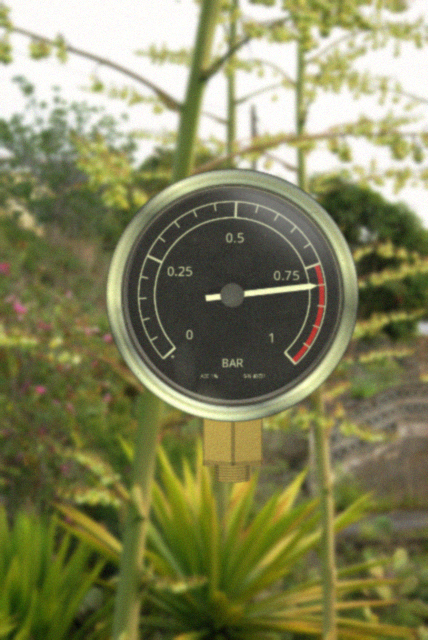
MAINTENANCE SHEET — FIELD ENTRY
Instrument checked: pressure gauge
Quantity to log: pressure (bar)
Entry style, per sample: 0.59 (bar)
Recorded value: 0.8 (bar)
